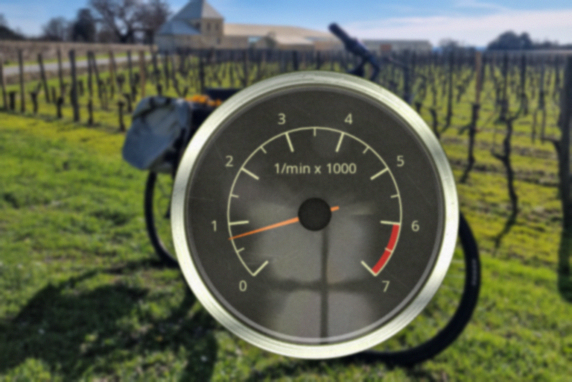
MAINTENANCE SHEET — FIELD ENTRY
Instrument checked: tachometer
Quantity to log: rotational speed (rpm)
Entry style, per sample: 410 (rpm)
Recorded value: 750 (rpm)
